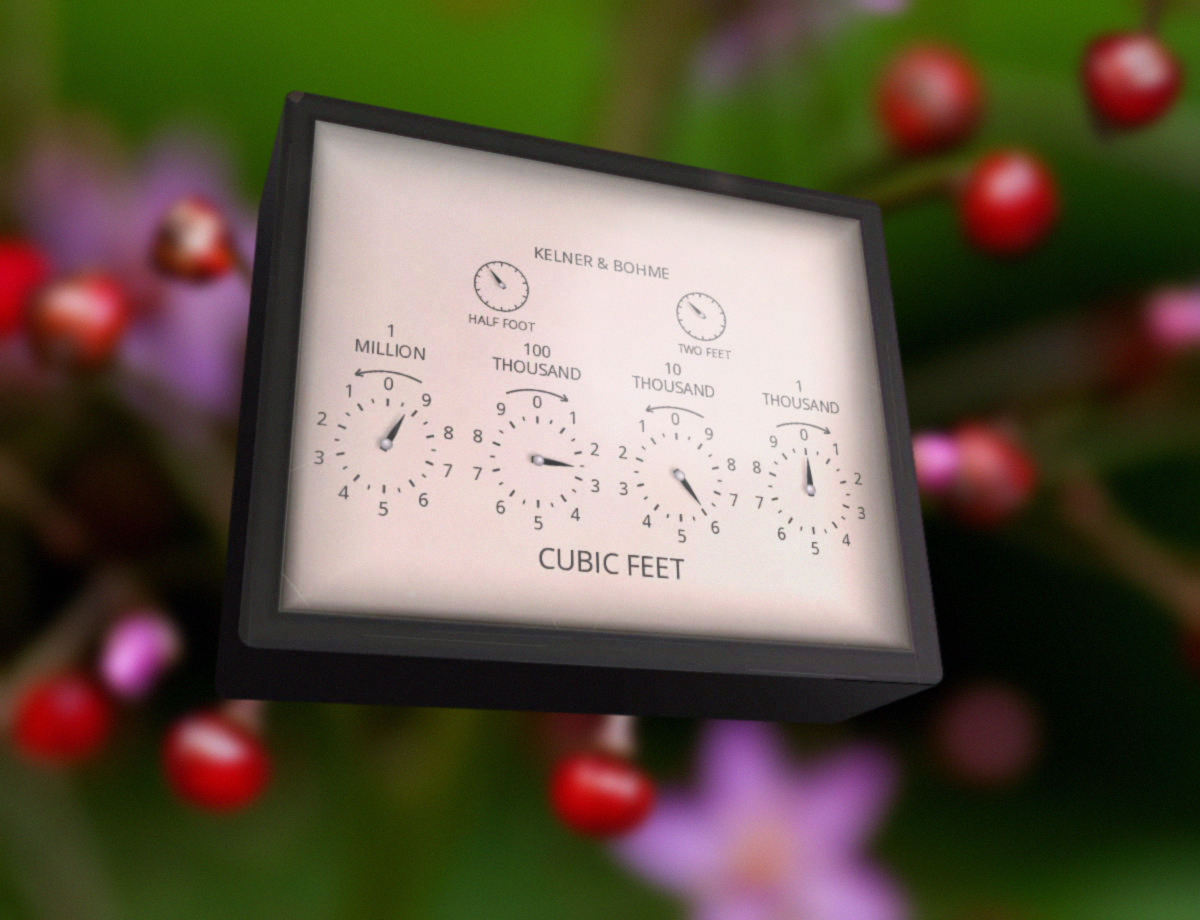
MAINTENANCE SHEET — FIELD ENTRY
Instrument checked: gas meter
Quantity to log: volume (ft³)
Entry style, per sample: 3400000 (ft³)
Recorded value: 926000 (ft³)
